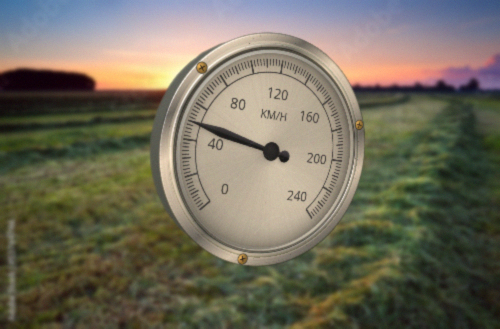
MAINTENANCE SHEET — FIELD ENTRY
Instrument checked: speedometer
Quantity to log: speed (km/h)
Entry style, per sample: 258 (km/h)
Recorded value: 50 (km/h)
